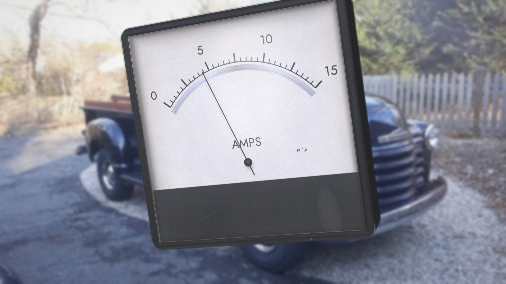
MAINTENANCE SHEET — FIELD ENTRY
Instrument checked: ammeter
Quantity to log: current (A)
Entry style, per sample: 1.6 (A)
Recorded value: 4.5 (A)
